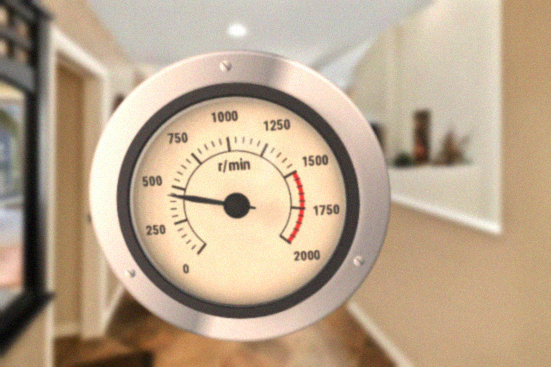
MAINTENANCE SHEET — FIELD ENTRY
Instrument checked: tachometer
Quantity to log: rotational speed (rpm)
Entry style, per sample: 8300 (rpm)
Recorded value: 450 (rpm)
